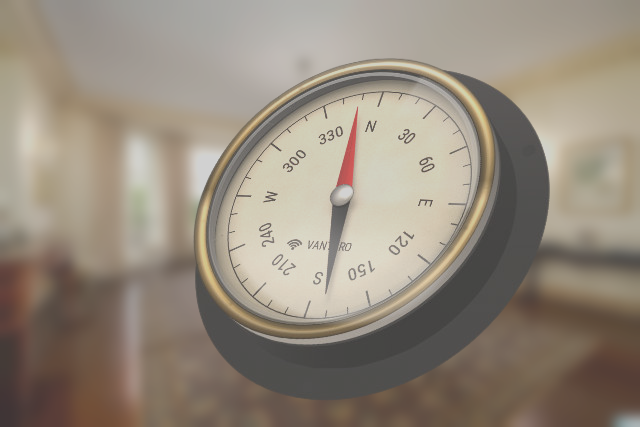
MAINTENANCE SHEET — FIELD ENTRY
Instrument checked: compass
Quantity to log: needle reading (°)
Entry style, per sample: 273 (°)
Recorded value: 350 (°)
